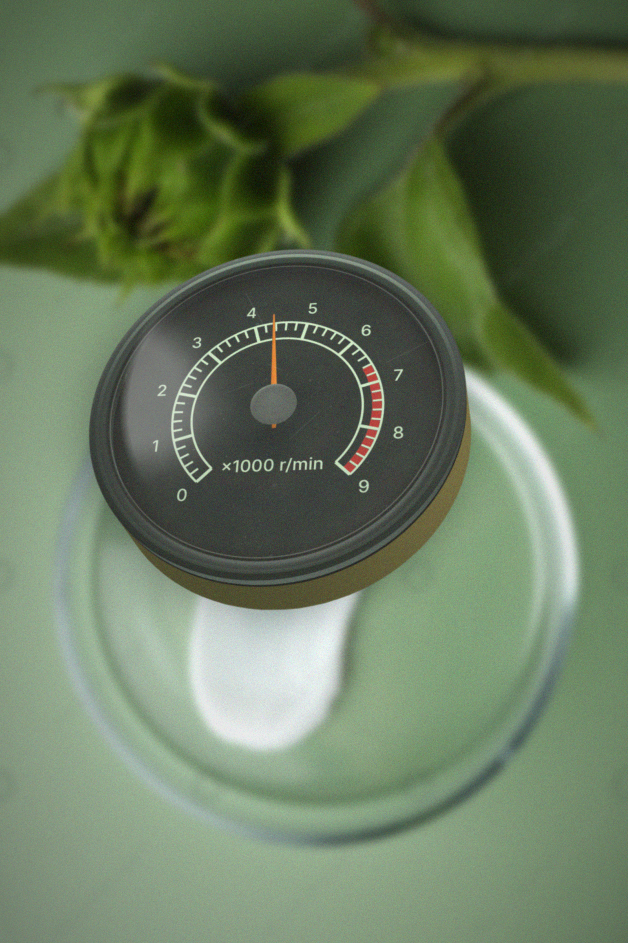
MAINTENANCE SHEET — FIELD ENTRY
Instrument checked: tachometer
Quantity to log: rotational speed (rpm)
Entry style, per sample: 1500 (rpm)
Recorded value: 4400 (rpm)
